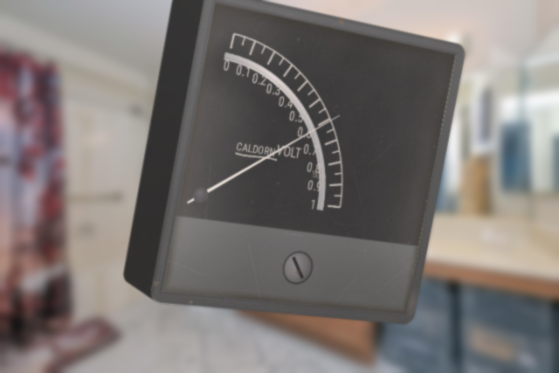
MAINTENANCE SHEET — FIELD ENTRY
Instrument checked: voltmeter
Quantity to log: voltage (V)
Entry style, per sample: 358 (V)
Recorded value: 0.6 (V)
